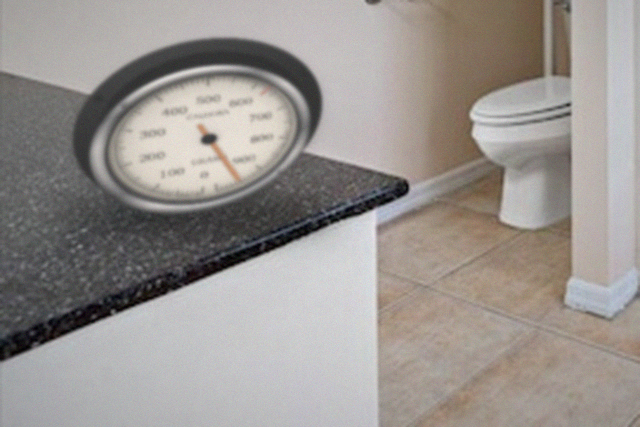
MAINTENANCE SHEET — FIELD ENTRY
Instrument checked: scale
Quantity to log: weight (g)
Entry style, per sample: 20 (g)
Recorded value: 950 (g)
